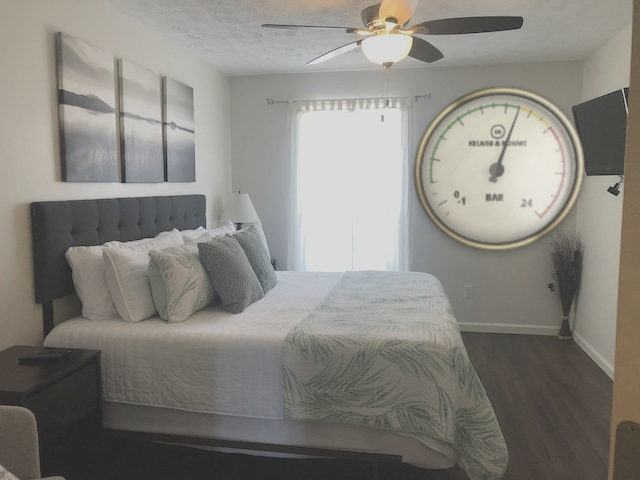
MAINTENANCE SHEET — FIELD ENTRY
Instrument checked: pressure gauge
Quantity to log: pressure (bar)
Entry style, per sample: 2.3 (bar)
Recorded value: 13 (bar)
